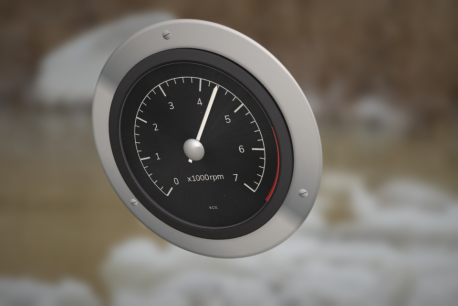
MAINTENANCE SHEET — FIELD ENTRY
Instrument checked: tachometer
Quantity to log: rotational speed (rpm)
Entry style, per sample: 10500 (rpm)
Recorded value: 4400 (rpm)
